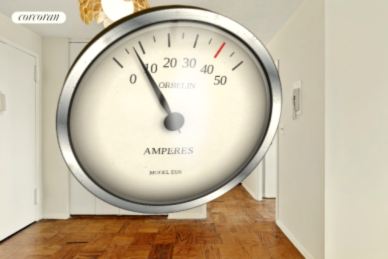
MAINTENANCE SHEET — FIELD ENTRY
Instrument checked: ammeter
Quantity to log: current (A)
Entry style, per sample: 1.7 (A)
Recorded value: 7.5 (A)
